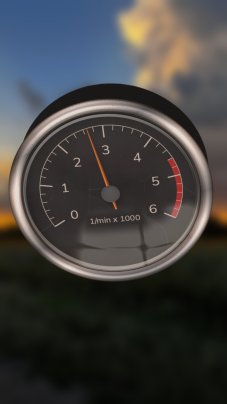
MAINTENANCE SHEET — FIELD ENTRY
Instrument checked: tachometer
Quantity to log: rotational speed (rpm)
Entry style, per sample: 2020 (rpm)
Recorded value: 2700 (rpm)
